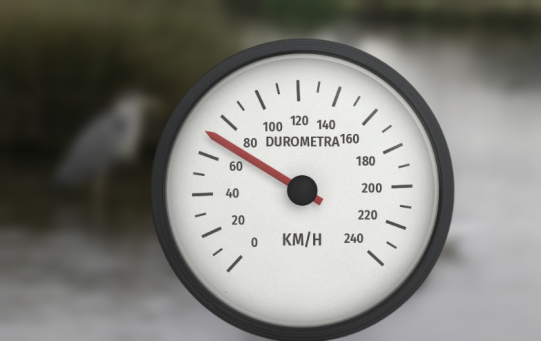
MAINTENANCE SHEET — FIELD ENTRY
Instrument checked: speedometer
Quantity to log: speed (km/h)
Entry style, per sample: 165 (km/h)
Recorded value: 70 (km/h)
